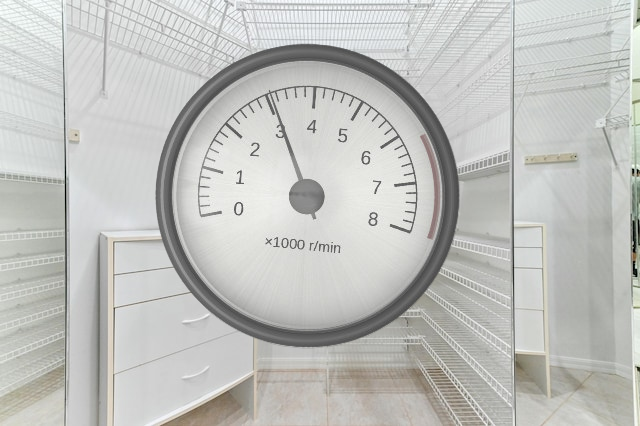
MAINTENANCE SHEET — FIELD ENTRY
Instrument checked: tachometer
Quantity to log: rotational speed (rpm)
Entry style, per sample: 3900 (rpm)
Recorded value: 3100 (rpm)
